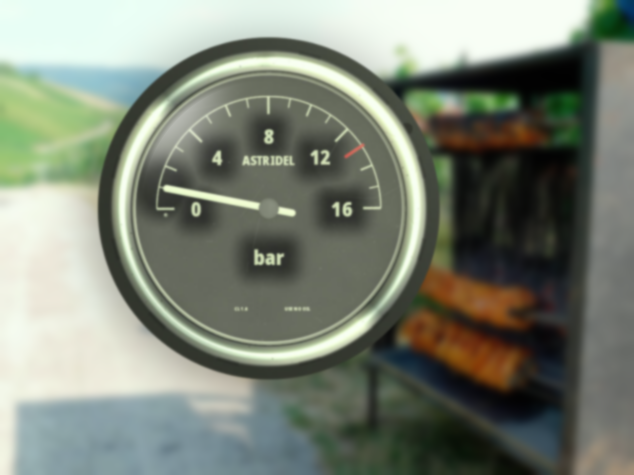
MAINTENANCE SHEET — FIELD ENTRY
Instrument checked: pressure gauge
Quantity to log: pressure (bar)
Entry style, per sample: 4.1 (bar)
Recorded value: 1 (bar)
